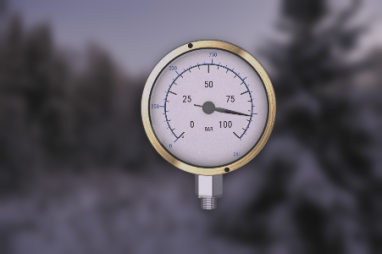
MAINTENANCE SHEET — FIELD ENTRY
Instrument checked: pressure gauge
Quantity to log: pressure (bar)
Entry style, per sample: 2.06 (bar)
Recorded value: 87.5 (bar)
